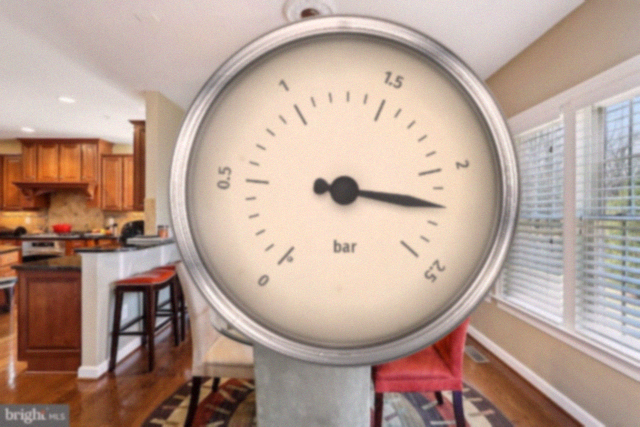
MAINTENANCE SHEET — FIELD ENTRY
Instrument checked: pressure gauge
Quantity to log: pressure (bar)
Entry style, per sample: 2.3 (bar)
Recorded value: 2.2 (bar)
